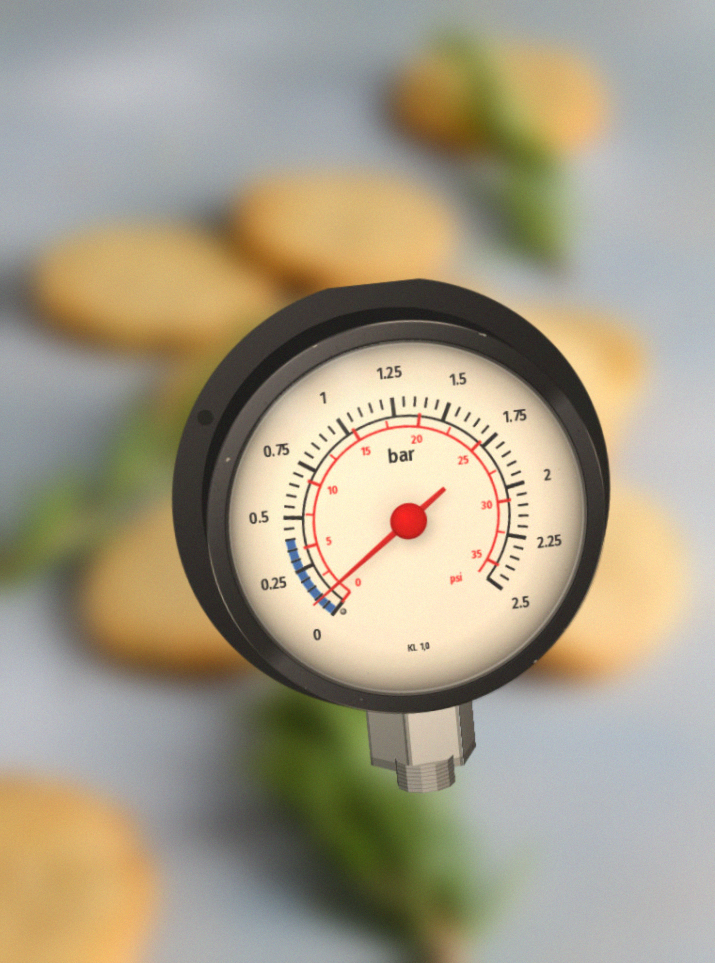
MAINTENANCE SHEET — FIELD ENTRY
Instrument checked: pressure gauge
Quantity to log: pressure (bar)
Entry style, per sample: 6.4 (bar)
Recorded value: 0.1 (bar)
